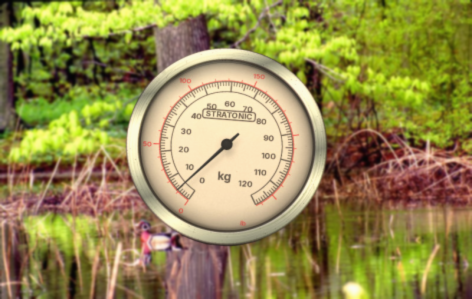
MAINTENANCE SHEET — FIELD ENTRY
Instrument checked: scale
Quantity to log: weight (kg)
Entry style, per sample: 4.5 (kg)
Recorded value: 5 (kg)
